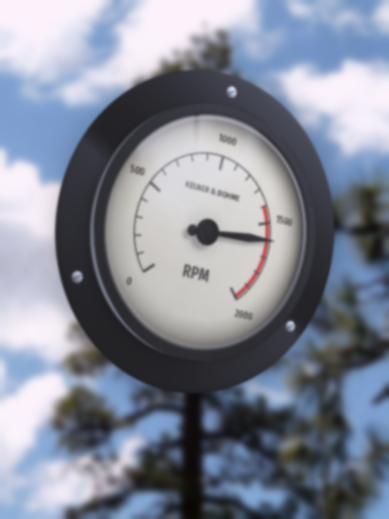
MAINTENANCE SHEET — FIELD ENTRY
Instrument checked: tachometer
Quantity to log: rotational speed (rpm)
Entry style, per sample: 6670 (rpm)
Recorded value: 1600 (rpm)
